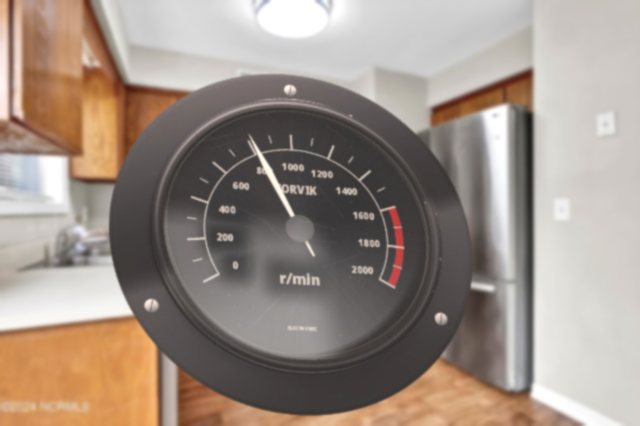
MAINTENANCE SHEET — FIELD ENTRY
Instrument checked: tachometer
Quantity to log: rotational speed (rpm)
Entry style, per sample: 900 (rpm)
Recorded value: 800 (rpm)
